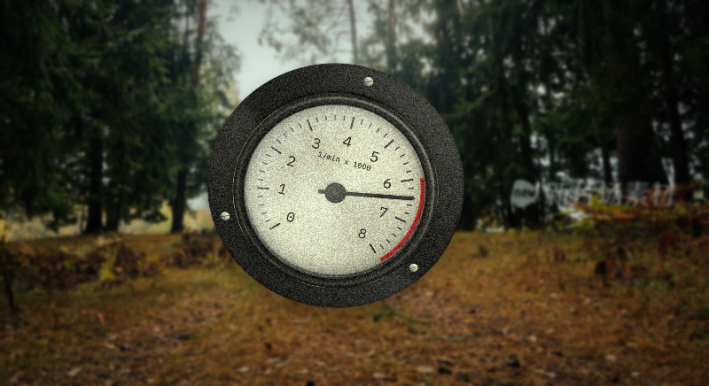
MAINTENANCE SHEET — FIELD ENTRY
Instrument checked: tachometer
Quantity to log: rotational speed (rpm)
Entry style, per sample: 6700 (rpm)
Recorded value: 6400 (rpm)
